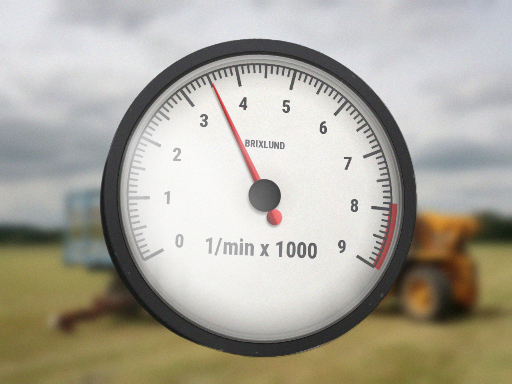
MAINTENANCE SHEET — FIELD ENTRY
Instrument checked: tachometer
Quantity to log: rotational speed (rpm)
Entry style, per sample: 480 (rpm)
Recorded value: 3500 (rpm)
